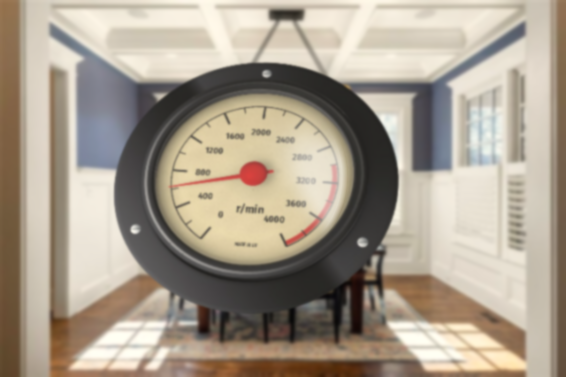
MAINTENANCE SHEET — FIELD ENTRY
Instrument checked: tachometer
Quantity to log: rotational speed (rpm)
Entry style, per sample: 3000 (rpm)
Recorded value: 600 (rpm)
